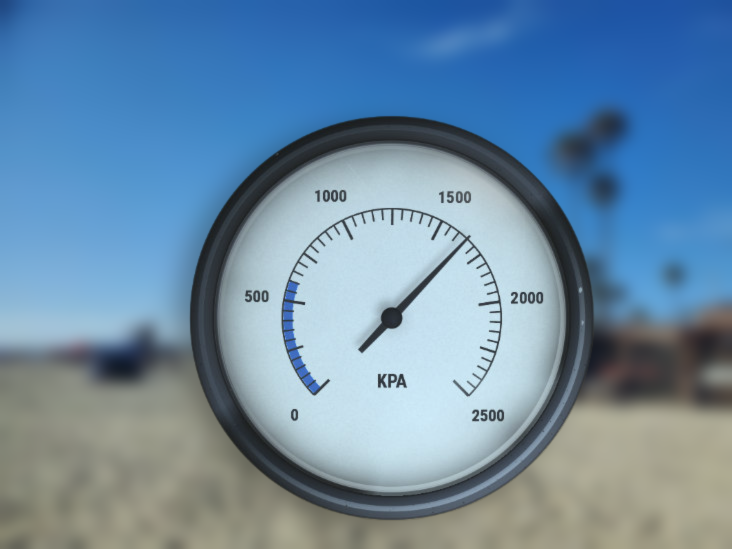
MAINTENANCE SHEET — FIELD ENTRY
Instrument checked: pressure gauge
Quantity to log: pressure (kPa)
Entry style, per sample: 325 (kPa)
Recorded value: 1650 (kPa)
